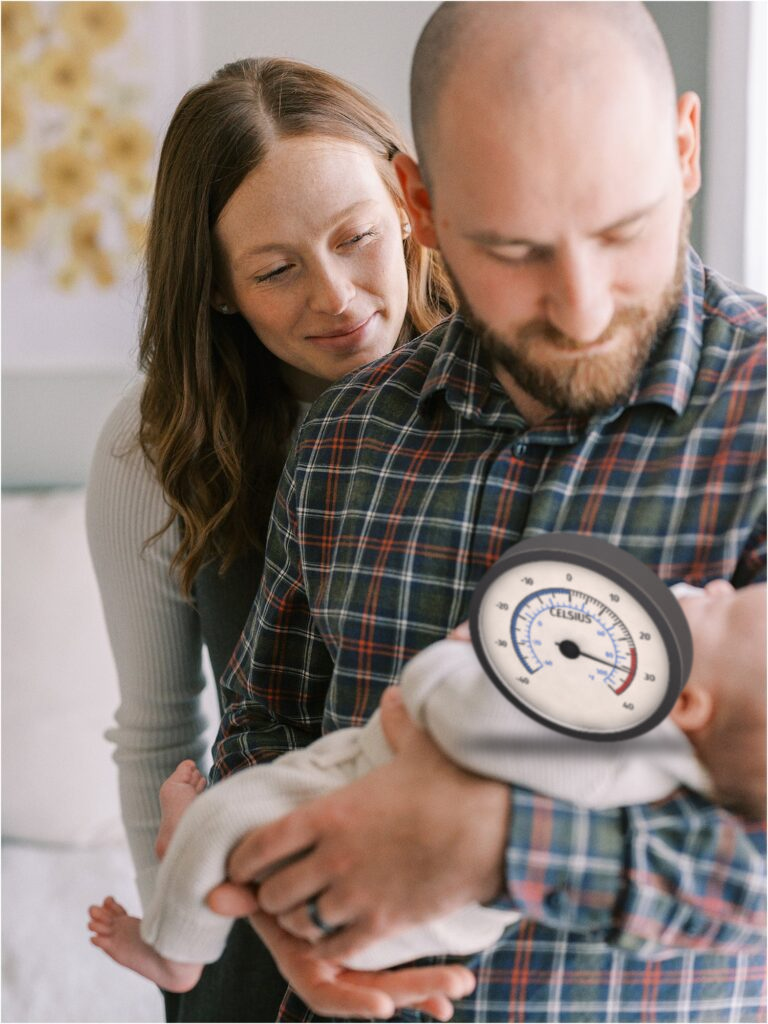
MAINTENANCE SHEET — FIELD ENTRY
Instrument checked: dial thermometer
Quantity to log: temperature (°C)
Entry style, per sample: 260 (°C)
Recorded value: 30 (°C)
